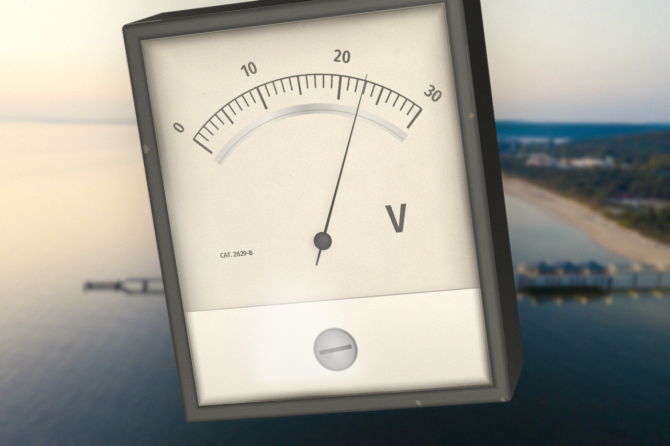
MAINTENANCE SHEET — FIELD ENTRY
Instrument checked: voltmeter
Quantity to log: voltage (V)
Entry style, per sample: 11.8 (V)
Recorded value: 23 (V)
